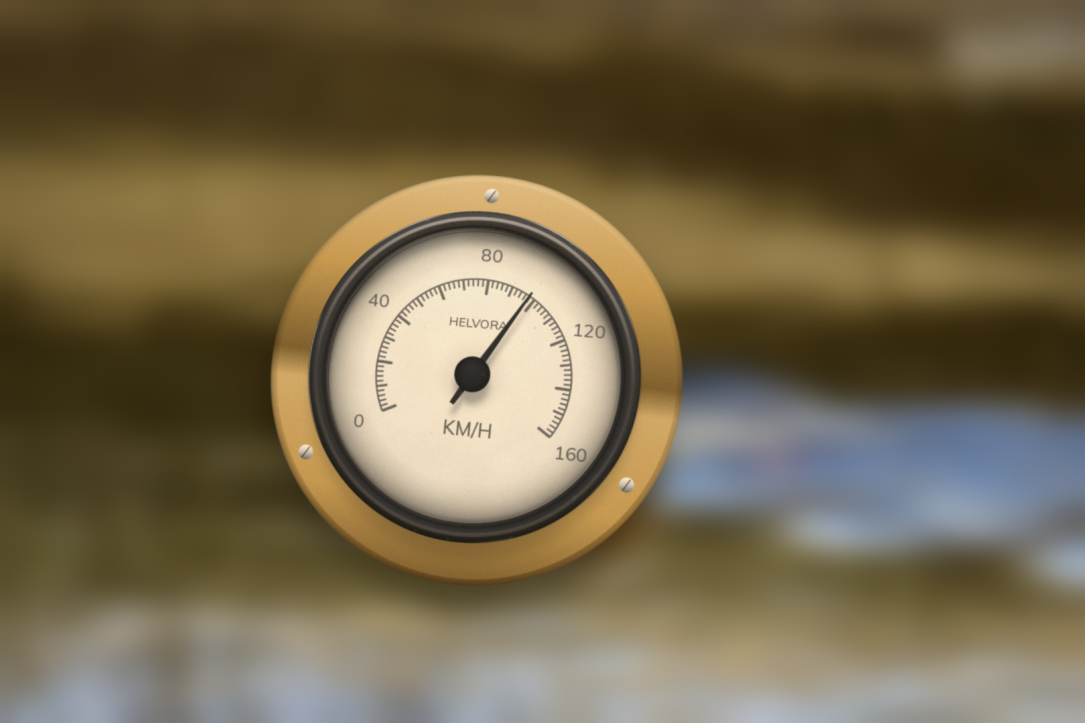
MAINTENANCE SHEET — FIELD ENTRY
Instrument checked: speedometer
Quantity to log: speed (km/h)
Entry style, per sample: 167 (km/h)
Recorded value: 98 (km/h)
